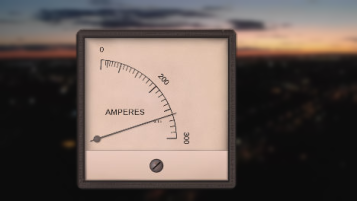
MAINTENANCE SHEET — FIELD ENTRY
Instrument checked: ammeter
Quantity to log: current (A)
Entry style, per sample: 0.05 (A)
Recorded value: 260 (A)
